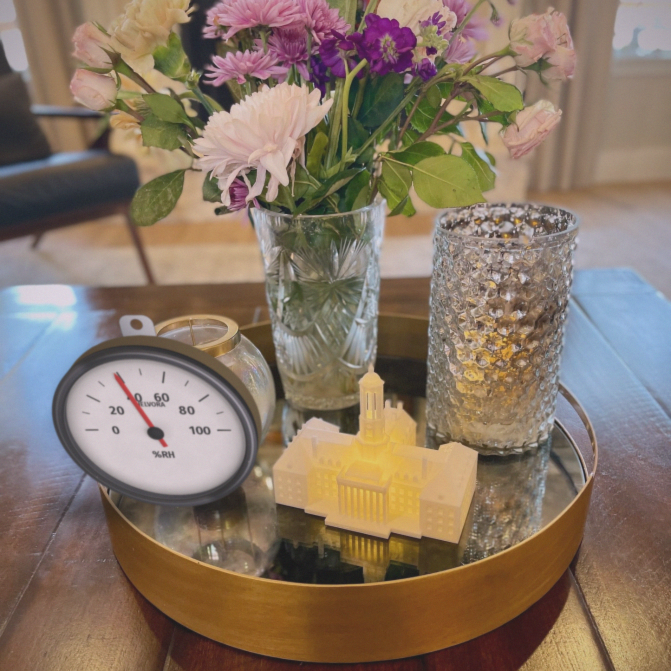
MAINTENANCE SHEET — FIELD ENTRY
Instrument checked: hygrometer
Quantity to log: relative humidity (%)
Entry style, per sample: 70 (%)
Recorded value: 40 (%)
